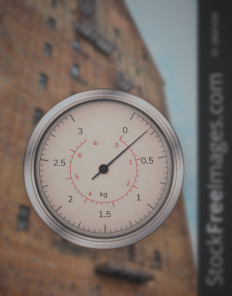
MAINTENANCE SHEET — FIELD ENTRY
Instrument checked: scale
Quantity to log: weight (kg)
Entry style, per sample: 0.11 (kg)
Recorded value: 0.2 (kg)
